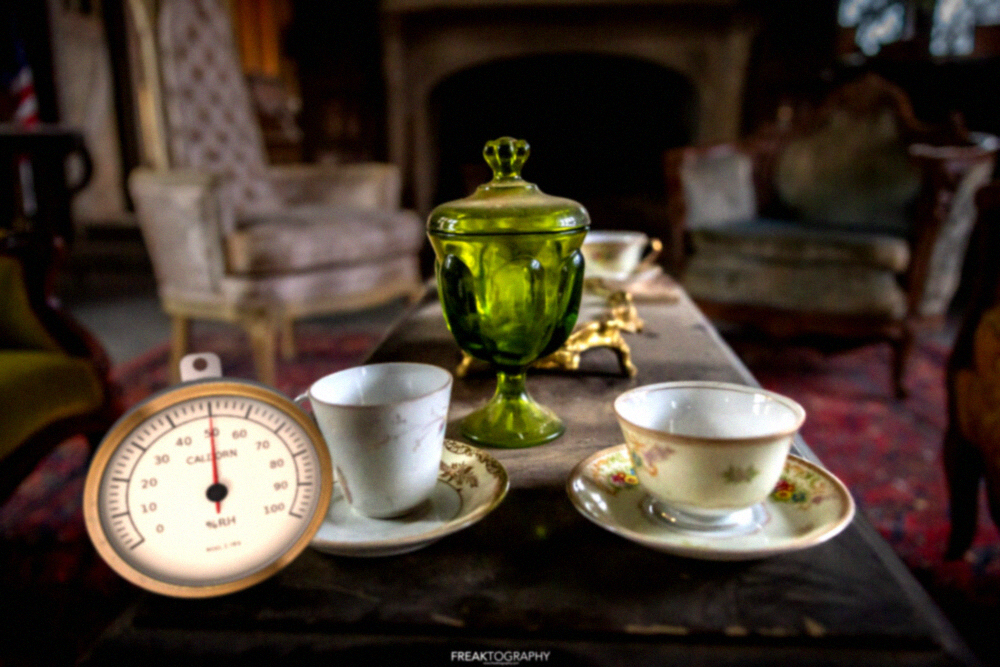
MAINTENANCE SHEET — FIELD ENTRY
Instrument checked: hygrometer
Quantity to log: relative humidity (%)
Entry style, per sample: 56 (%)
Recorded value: 50 (%)
